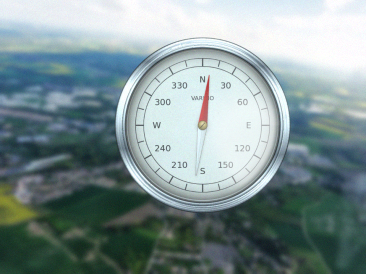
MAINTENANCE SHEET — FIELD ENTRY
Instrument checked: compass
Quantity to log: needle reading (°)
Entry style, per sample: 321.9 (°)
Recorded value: 7.5 (°)
